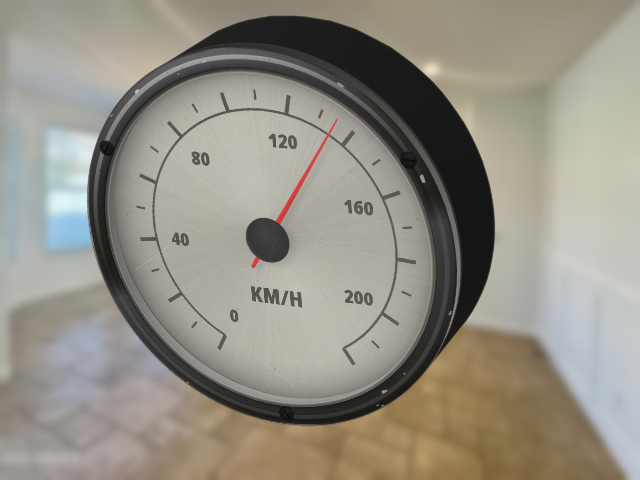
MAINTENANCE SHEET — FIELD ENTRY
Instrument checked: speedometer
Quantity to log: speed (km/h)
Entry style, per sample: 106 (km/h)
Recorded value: 135 (km/h)
